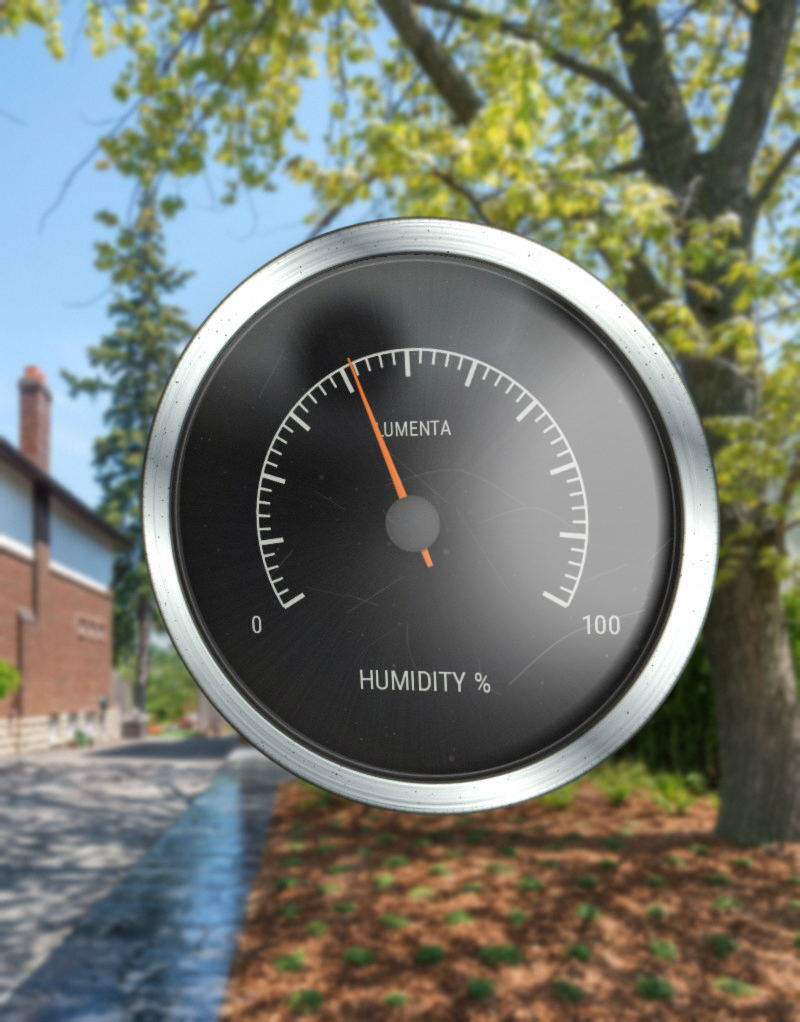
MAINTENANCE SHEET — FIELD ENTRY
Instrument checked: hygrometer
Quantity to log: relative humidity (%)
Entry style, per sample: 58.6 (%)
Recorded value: 42 (%)
